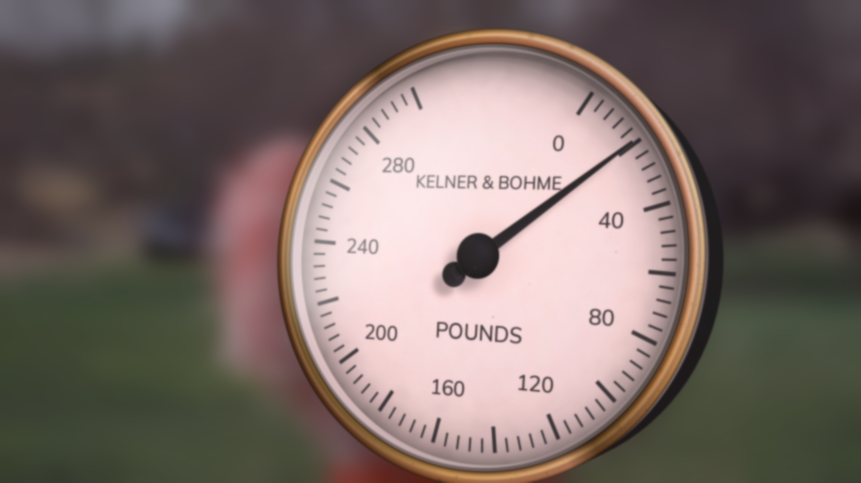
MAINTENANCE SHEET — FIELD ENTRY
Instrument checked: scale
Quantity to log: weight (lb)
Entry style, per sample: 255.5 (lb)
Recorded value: 20 (lb)
